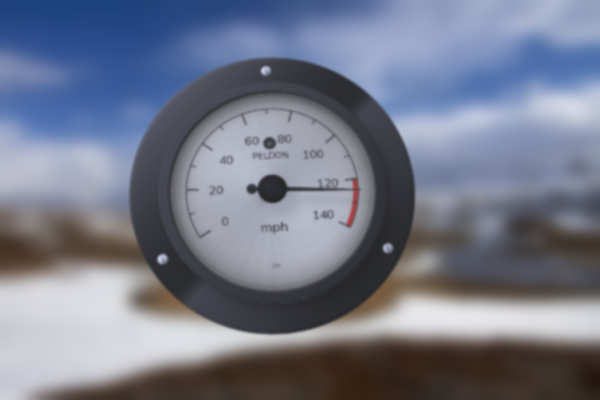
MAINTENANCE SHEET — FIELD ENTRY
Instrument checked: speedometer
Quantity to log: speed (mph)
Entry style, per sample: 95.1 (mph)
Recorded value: 125 (mph)
